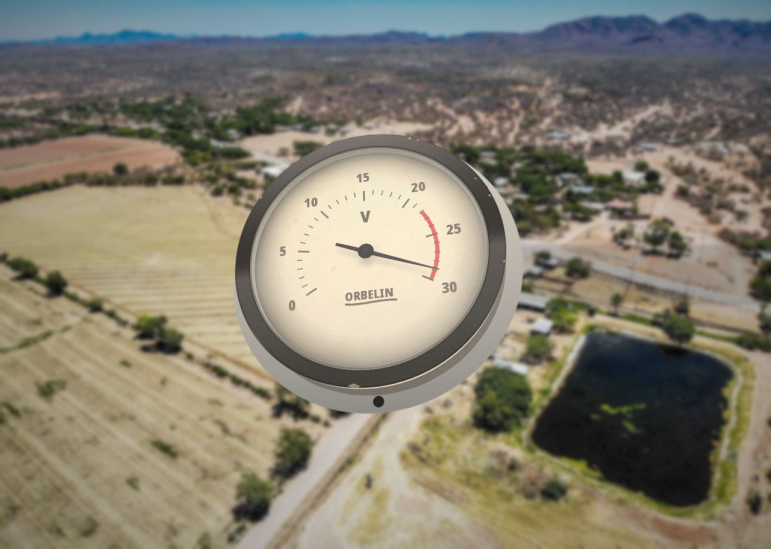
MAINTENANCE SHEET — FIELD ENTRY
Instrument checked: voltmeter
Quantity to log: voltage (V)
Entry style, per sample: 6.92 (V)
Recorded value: 29 (V)
